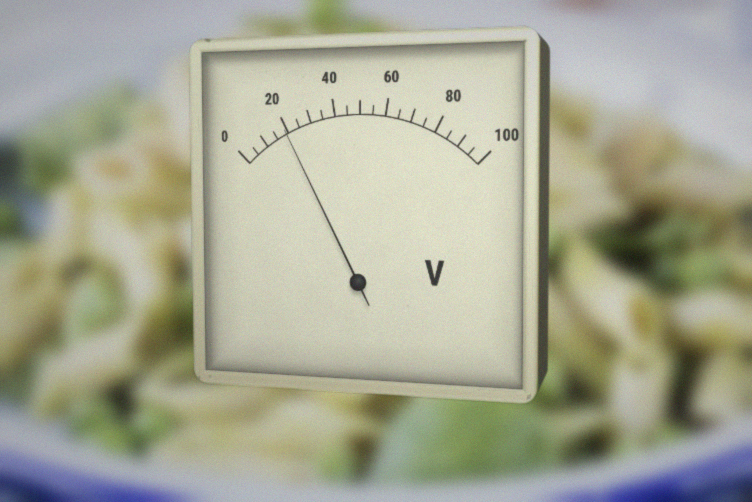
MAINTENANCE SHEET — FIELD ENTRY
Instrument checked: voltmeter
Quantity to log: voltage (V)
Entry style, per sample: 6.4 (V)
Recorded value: 20 (V)
